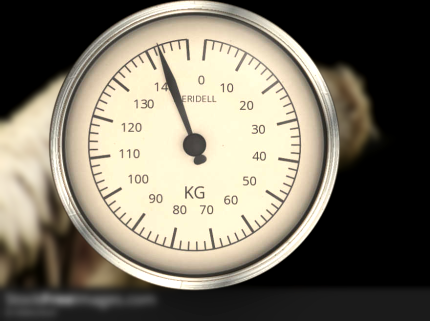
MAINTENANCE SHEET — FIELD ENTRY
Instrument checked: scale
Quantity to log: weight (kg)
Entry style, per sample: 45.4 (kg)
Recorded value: 143 (kg)
